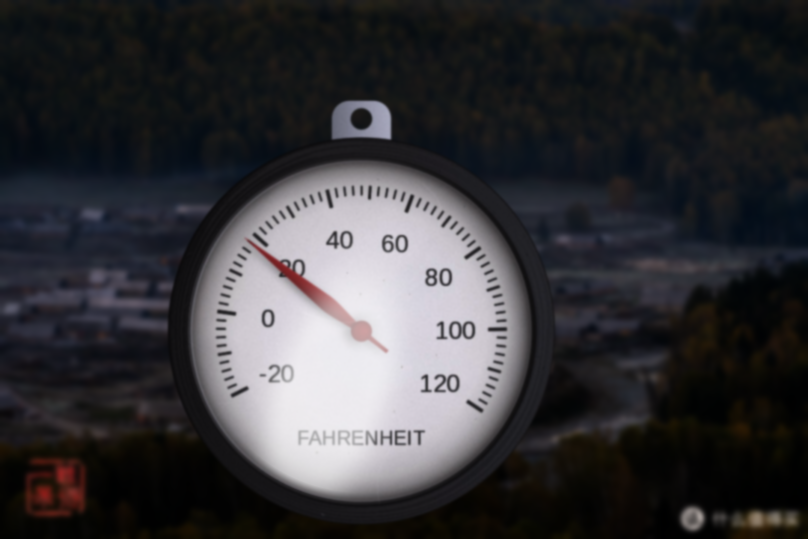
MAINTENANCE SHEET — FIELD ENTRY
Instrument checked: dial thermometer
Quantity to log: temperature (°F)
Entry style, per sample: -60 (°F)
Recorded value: 18 (°F)
